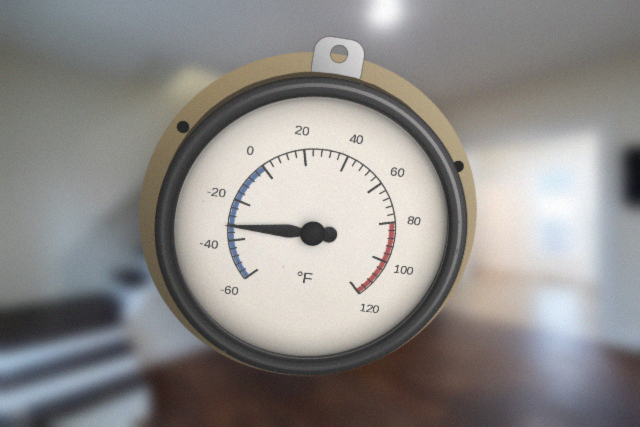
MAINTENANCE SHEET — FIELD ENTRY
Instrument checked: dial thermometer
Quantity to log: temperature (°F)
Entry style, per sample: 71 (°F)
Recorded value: -32 (°F)
